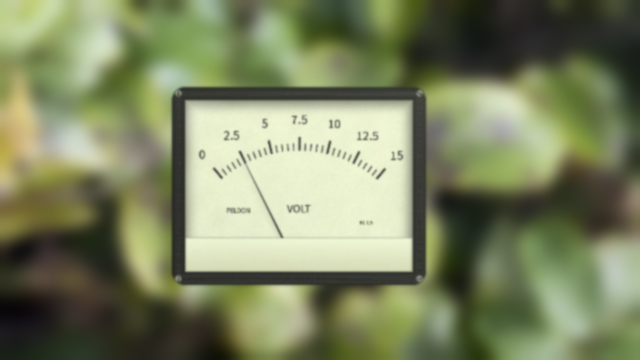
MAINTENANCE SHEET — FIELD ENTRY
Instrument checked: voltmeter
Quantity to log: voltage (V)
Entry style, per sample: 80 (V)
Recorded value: 2.5 (V)
